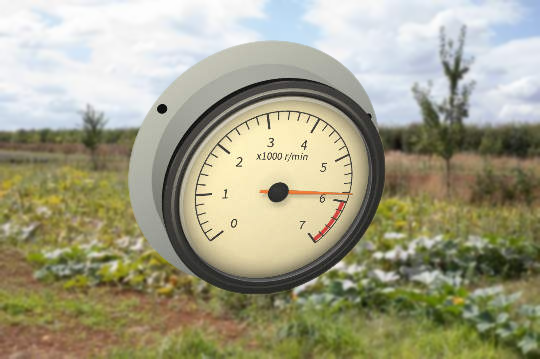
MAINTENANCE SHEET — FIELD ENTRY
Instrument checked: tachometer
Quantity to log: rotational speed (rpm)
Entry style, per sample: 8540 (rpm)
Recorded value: 5800 (rpm)
